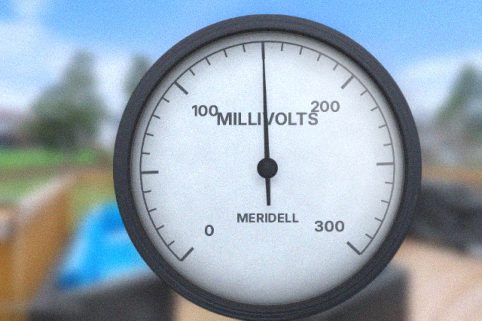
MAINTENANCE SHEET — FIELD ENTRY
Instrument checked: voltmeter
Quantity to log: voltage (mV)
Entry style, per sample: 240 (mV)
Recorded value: 150 (mV)
